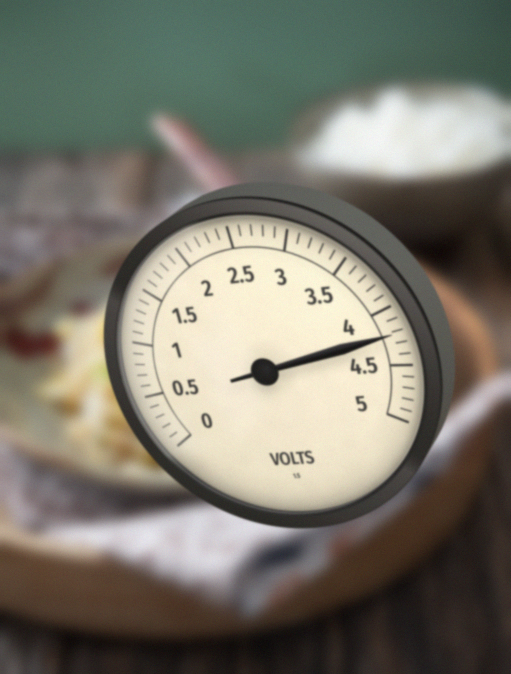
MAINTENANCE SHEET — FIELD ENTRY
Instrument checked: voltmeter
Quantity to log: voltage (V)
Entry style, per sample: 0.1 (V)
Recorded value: 4.2 (V)
